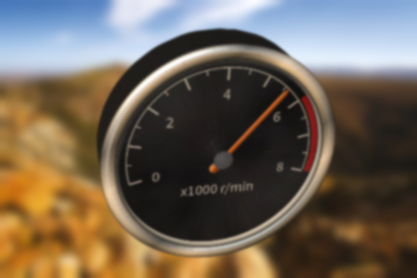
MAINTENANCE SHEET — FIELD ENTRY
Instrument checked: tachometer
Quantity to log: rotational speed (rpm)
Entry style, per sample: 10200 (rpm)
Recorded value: 5500 (rpm)
